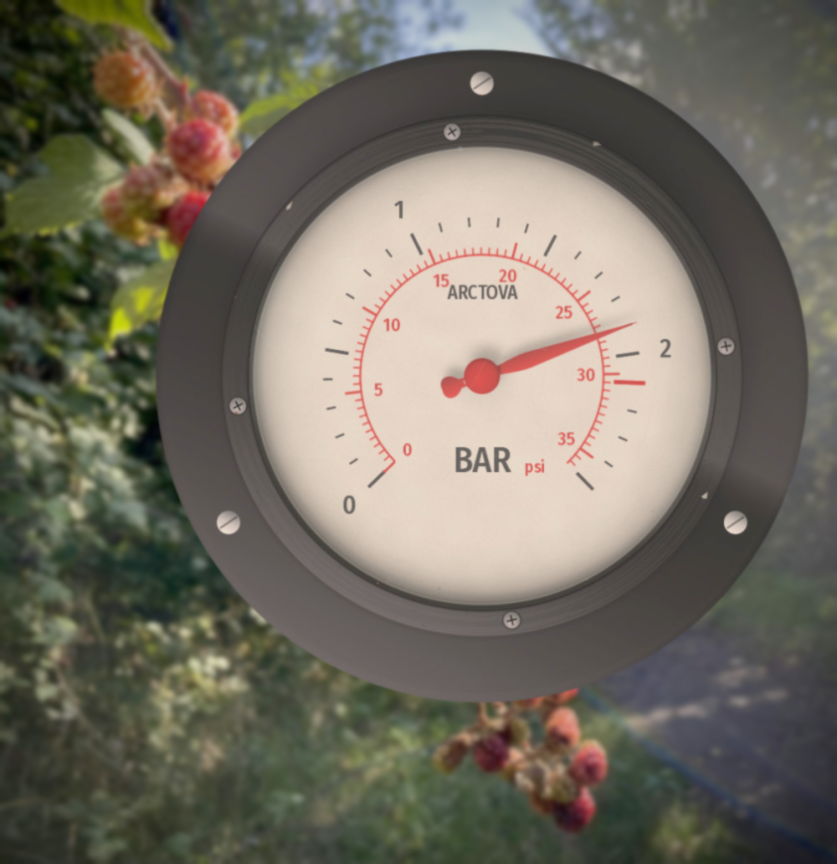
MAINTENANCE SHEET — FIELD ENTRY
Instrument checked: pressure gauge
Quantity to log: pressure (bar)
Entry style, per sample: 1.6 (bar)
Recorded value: 1.9 (bar)
